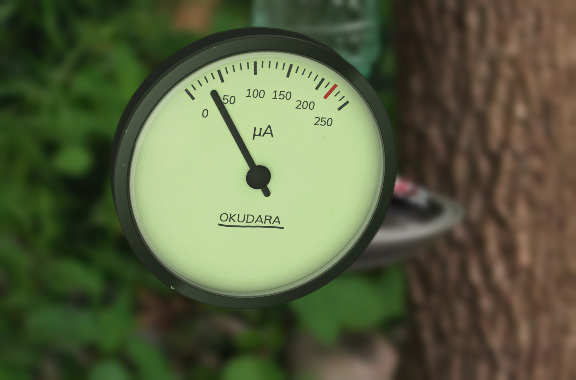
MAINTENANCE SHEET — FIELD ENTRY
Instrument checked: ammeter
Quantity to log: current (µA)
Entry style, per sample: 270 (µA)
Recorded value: 30 (µA)
